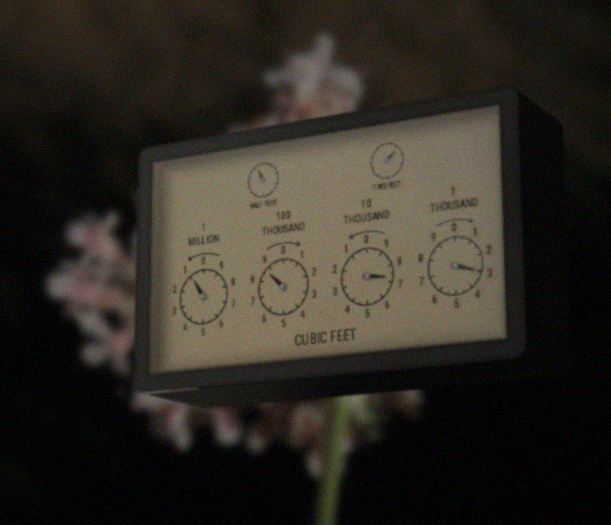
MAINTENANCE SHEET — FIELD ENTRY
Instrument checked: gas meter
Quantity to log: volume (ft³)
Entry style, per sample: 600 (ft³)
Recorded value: 87300 (ft³)
